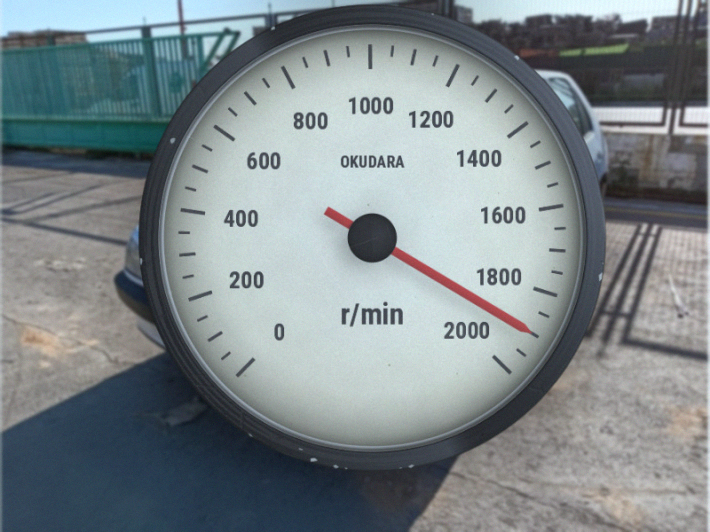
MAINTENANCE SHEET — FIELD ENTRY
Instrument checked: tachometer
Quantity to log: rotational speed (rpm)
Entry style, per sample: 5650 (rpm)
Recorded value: 1900 (rpm)
